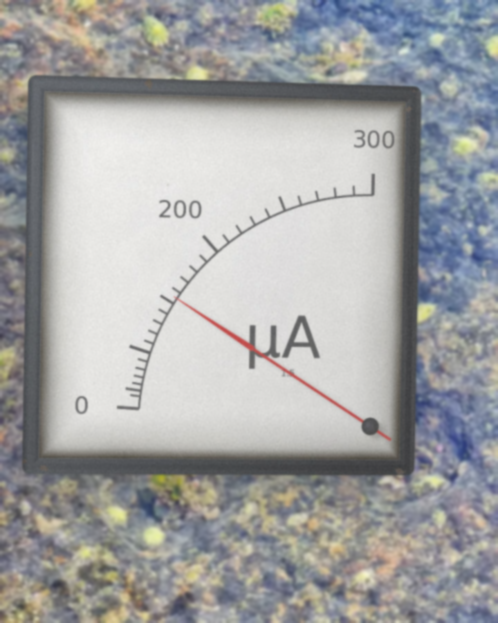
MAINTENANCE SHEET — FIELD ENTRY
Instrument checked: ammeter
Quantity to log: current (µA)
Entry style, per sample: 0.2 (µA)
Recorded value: 155 (µA)
